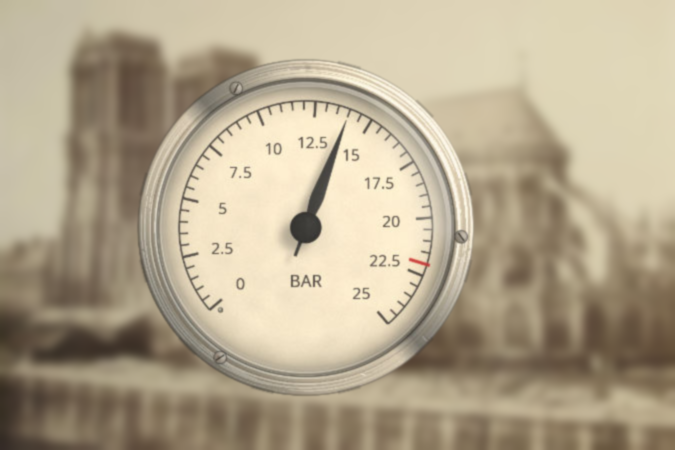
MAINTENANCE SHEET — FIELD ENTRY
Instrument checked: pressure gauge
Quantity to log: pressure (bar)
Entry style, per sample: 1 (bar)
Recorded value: 14 (bar)
